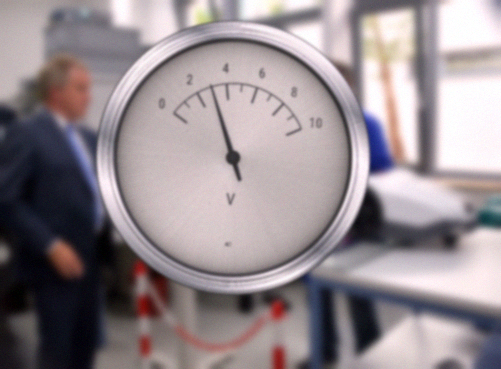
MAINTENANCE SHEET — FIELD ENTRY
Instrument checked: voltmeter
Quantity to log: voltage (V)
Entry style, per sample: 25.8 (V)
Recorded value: 3 (V)
